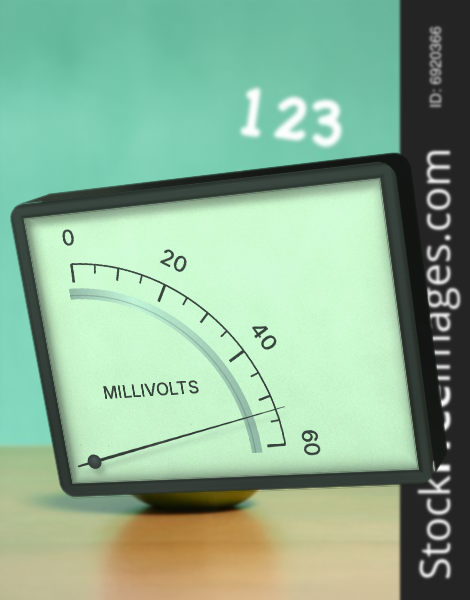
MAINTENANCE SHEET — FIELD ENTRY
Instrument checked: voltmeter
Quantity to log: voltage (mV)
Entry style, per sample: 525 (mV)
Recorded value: 52.5 (mV)
